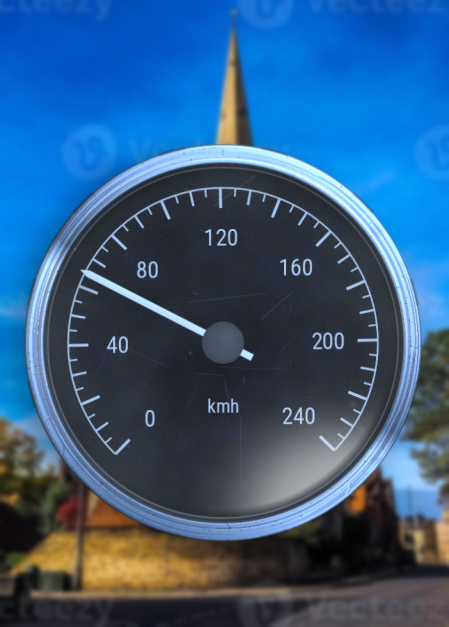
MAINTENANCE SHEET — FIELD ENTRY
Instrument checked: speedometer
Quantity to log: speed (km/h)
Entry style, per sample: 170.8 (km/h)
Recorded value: 65 (km/h)
